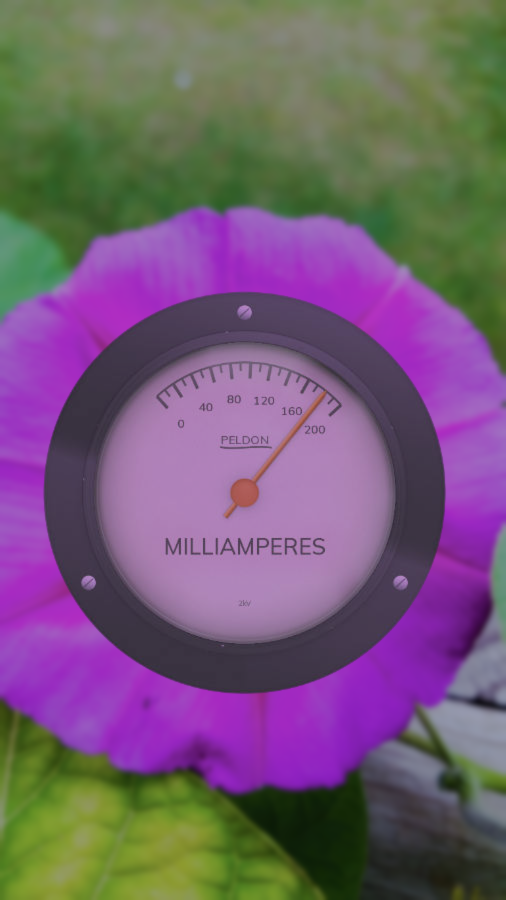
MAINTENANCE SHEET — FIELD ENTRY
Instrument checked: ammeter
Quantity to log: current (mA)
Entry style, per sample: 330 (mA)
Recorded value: 180 (mA)
